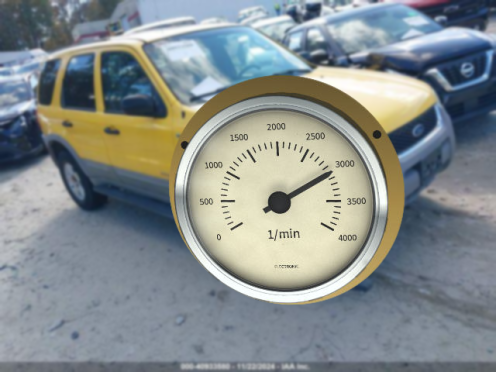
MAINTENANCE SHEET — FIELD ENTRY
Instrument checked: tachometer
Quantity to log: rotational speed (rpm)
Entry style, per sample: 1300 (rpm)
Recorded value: 3000 (rpm)
